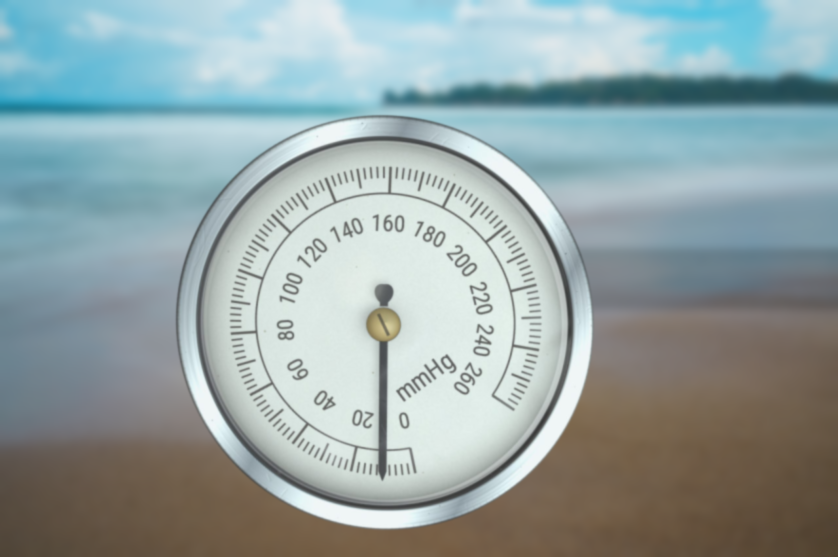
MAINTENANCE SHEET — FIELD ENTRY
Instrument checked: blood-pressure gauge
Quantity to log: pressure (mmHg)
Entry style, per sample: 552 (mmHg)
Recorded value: 10 (mmHg)
